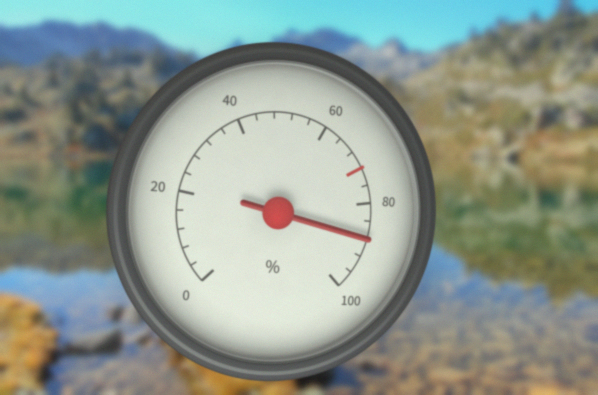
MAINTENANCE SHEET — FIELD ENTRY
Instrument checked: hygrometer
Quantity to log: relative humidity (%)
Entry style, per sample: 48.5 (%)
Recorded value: 88 (%)
